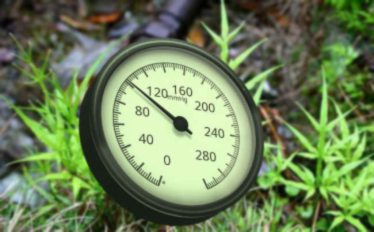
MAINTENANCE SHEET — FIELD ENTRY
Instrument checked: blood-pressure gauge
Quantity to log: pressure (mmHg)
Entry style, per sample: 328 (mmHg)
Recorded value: 100 (mmHg)
